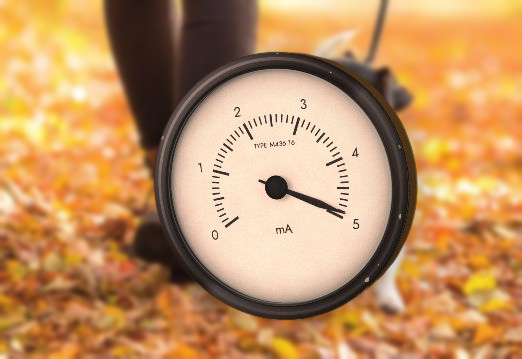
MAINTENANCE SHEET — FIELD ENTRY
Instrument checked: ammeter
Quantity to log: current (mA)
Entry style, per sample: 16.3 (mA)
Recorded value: 4.9 (mA)
